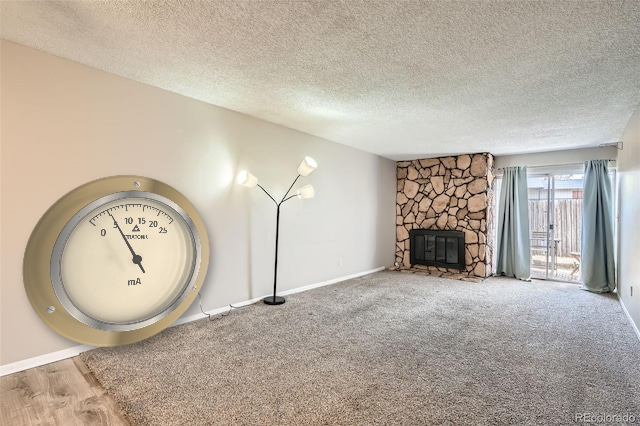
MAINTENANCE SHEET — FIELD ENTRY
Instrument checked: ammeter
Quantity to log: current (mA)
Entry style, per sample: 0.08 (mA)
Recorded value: 5 (mA)
